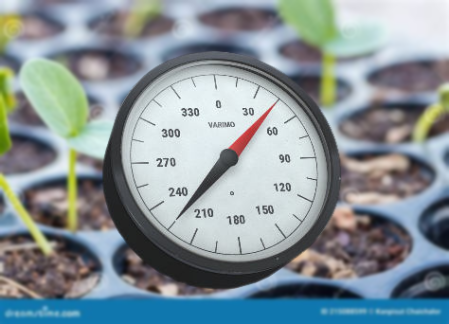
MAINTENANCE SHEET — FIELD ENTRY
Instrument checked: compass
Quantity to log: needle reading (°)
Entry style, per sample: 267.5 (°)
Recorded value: 45 (°)
